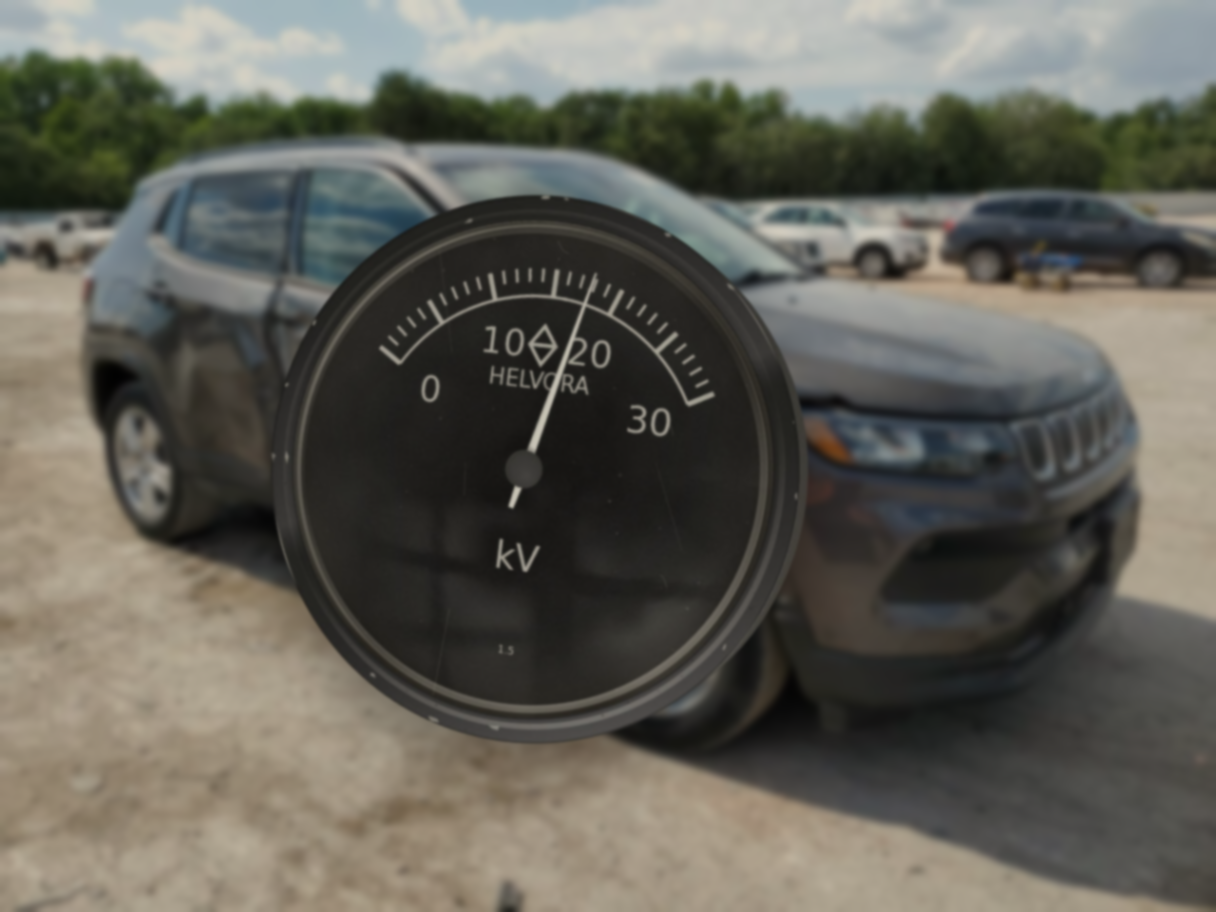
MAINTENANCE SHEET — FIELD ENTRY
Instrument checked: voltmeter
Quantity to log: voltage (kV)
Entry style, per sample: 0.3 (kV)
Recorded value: 18 (kV)
